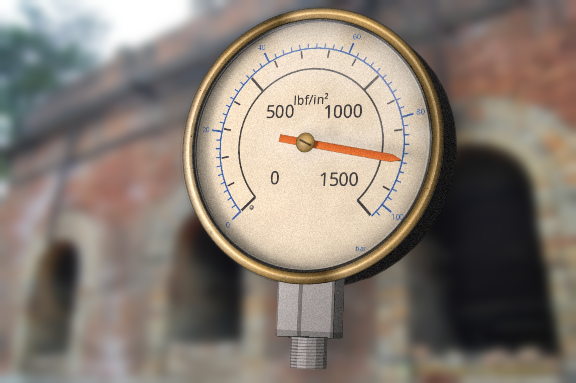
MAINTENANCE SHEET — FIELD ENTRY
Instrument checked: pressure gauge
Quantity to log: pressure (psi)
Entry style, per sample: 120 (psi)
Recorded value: 1300 (psi)
